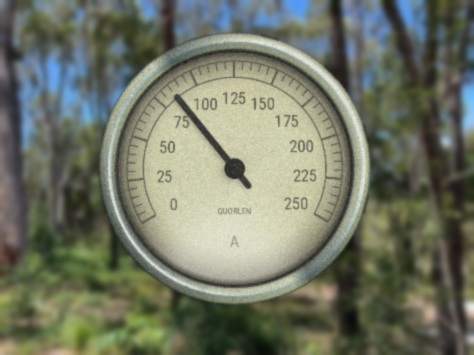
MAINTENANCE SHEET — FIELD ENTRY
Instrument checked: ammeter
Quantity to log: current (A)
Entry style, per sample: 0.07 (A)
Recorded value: 85 (A)
